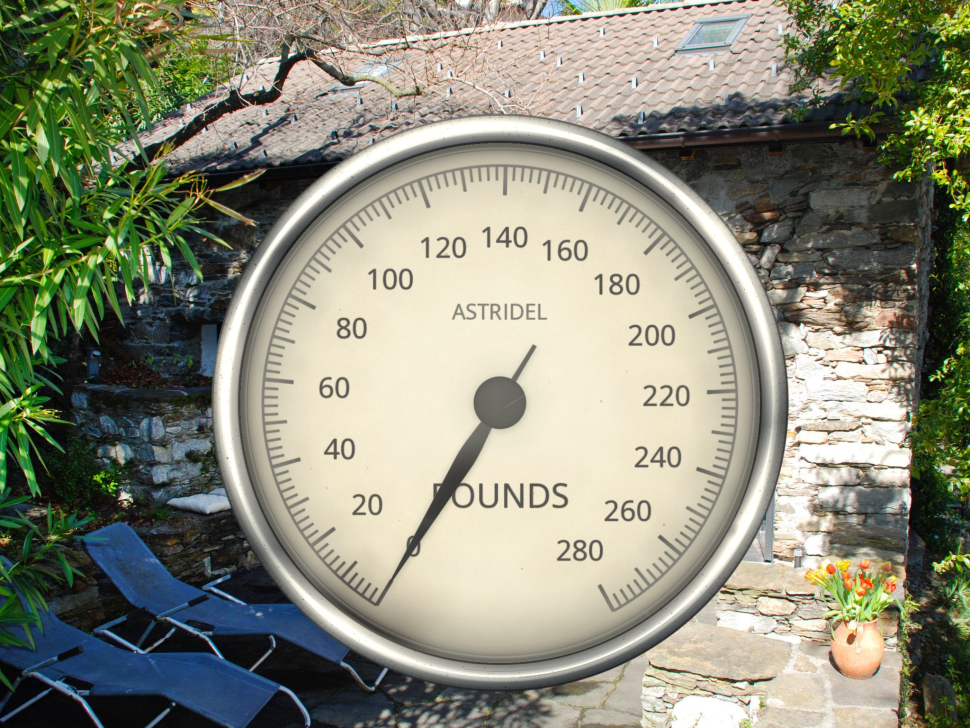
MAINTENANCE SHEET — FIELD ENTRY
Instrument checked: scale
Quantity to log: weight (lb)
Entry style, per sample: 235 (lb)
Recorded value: 0 (lb)
